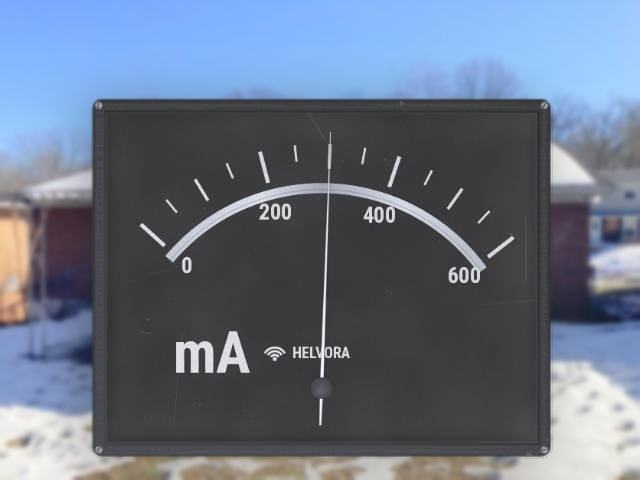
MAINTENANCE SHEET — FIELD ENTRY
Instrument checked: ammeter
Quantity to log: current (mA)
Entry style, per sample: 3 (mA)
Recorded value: 300 (mA)
